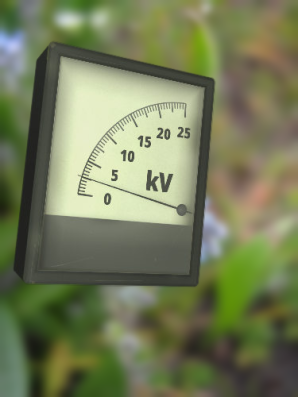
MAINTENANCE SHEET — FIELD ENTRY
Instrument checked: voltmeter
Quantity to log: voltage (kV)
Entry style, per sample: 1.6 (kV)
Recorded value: 2.5 (kV)
